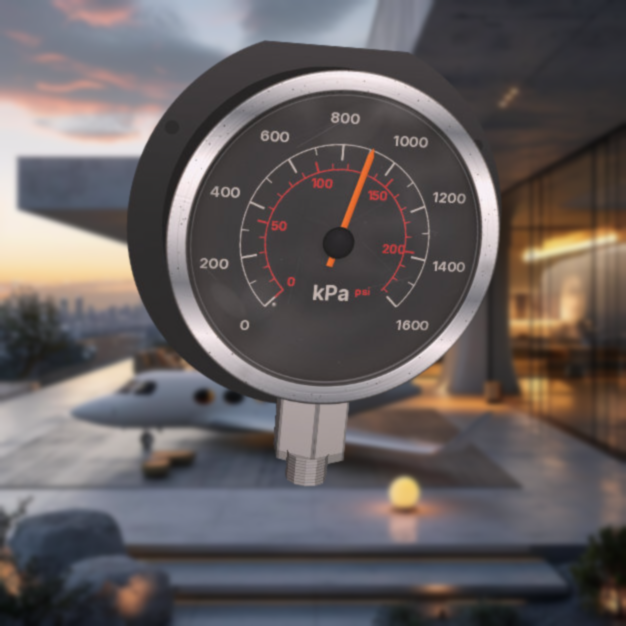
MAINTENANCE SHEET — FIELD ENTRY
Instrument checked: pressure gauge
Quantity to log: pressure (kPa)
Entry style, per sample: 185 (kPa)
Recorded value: 900 (kPa)
